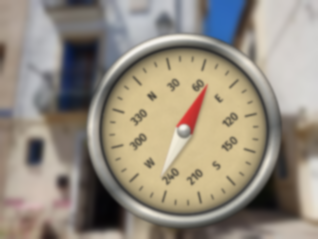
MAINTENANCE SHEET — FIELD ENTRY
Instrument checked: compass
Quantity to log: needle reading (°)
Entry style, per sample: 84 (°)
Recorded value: 70 (°)
